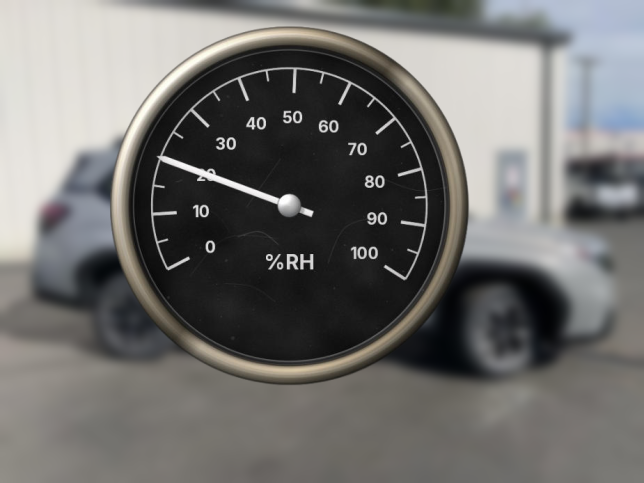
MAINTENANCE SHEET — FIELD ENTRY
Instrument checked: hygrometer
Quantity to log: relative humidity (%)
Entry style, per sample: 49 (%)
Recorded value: 20 (%)
